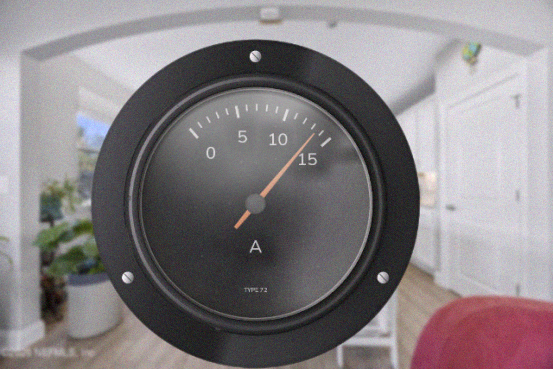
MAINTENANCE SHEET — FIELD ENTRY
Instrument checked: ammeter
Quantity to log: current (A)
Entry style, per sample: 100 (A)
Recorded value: 13.5 (A)
